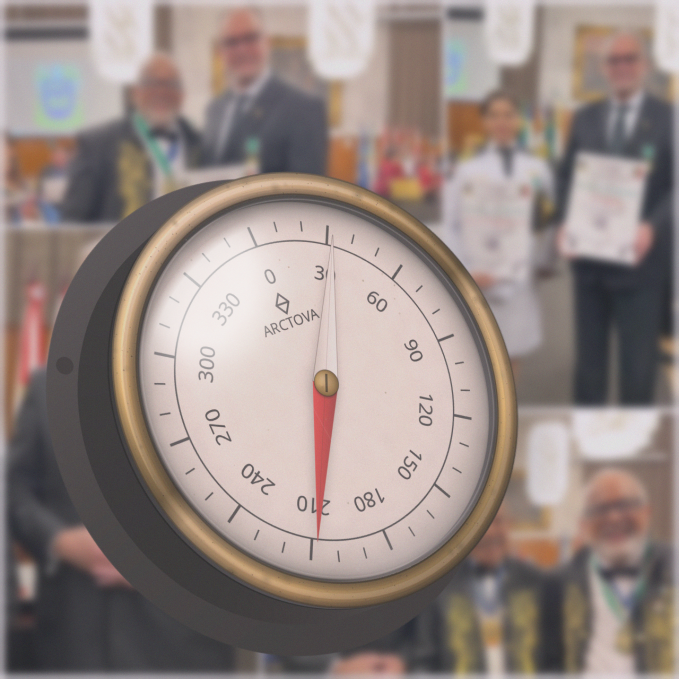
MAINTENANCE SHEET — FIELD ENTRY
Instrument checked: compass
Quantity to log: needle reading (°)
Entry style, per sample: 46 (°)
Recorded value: 210 (°)
